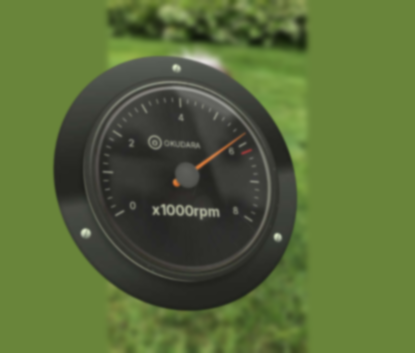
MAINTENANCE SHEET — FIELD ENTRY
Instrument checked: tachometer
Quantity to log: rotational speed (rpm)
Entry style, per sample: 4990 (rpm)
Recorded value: 5800 (rpm)
